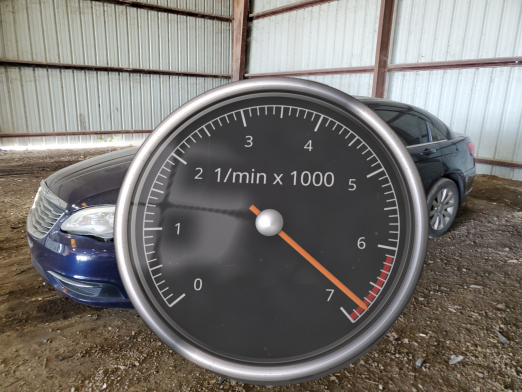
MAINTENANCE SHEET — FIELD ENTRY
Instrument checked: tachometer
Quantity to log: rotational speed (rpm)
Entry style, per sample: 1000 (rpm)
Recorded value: 6800 (rpm)
